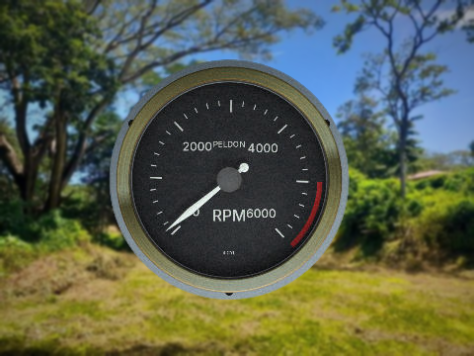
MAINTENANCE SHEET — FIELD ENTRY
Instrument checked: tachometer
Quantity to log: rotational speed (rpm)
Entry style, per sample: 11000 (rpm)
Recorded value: 100 (rpm)
